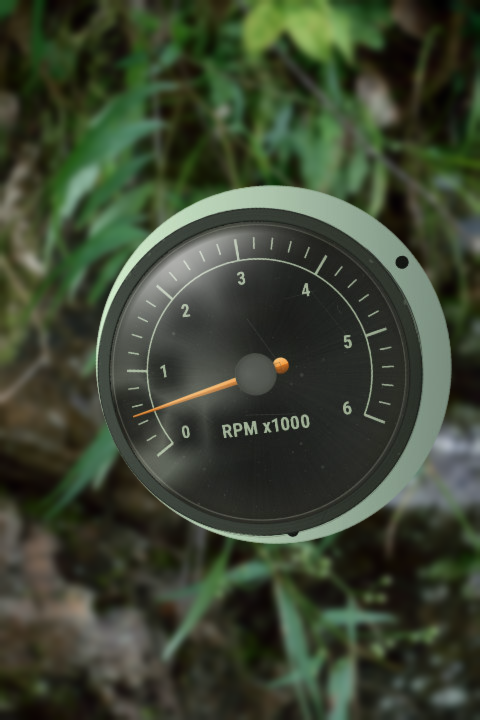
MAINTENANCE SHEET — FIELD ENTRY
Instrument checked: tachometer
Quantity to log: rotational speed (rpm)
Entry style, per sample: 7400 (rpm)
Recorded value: 500 (rpm)
